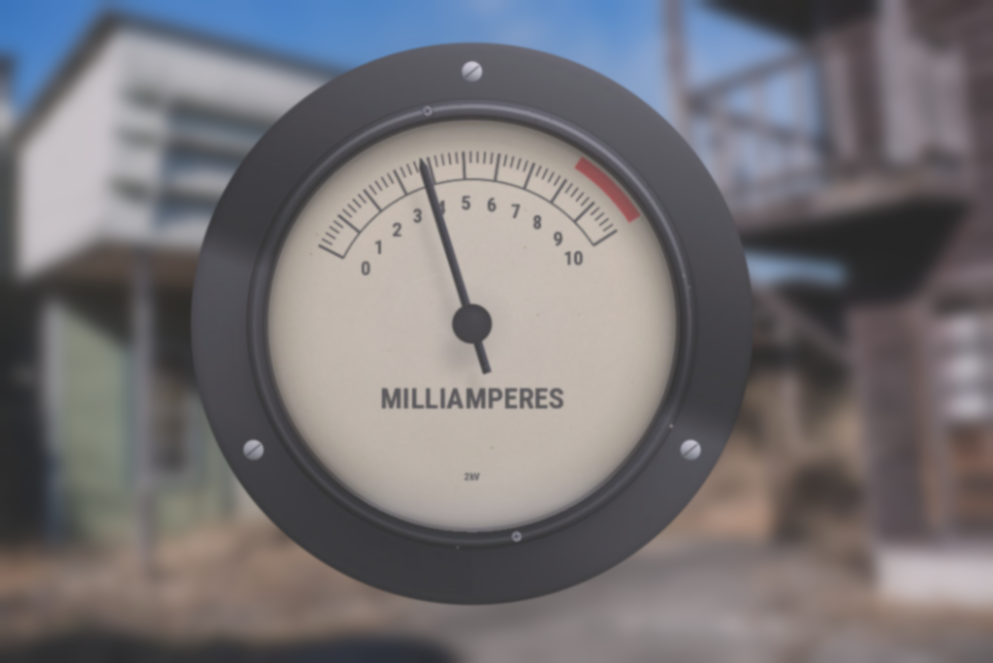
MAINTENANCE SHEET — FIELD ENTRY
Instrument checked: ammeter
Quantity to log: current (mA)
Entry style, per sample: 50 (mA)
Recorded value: 3.8 (mA)
